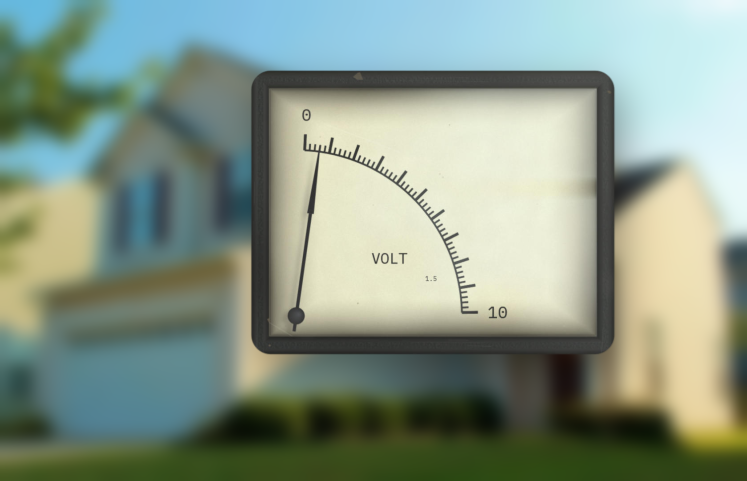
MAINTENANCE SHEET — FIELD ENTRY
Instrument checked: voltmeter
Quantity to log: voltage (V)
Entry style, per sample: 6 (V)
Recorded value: 0.6 (V)
